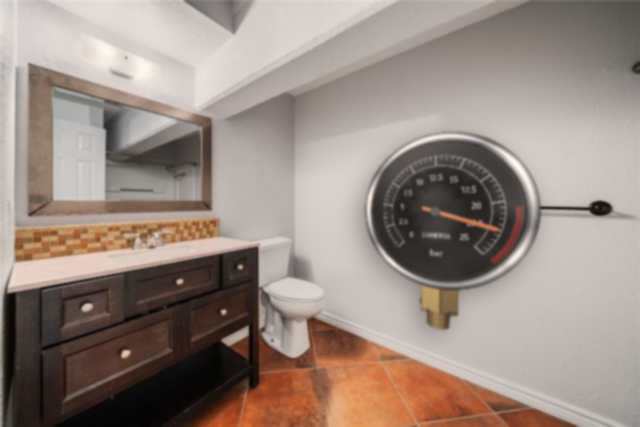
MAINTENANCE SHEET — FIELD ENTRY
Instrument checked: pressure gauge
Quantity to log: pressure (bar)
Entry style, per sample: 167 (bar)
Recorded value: 22.5 (bar)
